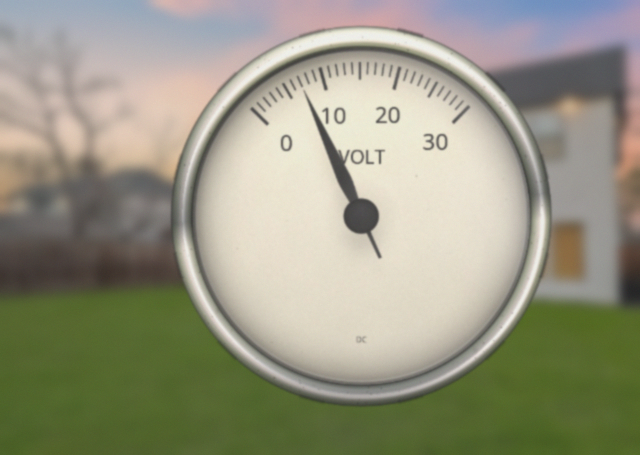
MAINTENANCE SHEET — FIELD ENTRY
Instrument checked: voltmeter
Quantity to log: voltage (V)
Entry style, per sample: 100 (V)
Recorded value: 7 (V)
